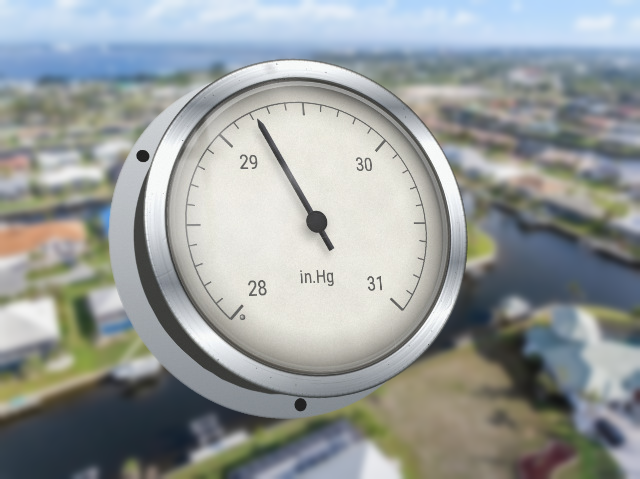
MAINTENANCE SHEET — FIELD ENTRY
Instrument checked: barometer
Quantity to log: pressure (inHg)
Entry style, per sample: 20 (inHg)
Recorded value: 29.2 (inHg)
